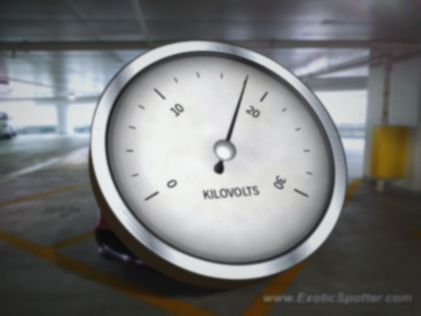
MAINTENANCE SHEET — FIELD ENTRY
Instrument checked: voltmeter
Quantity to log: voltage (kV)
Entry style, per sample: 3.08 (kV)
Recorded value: 18 (kV)
